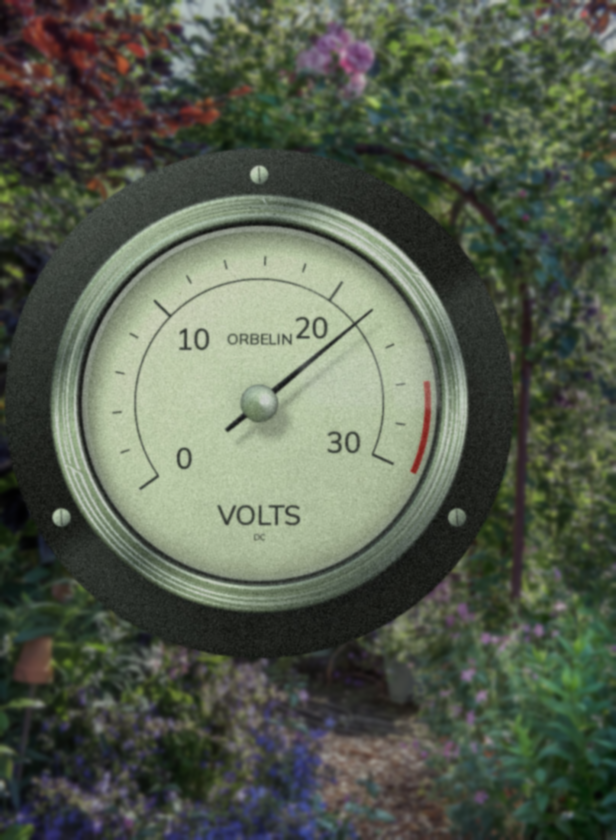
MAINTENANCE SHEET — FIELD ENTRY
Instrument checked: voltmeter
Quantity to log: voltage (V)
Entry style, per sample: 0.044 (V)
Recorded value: 22 (V)
